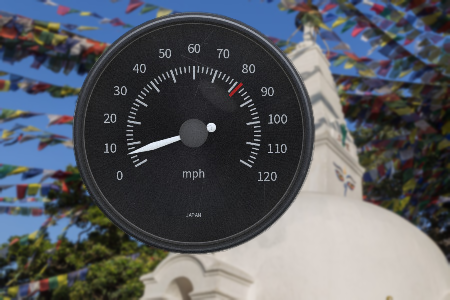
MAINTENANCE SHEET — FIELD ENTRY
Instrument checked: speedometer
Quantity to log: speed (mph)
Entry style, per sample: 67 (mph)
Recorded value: 6 (mph)
